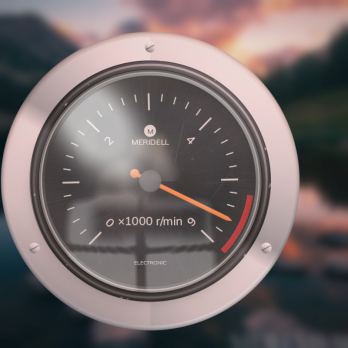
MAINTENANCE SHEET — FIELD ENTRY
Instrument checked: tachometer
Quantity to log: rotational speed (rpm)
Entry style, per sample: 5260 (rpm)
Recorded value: 5600 (rpm)
